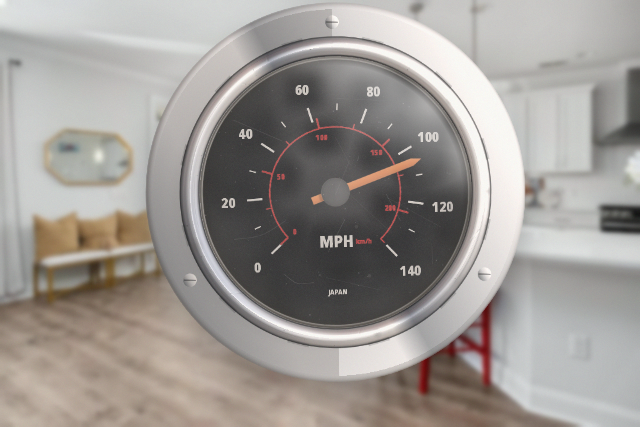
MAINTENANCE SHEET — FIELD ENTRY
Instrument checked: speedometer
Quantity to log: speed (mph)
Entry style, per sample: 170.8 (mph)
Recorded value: 105 (mph)
